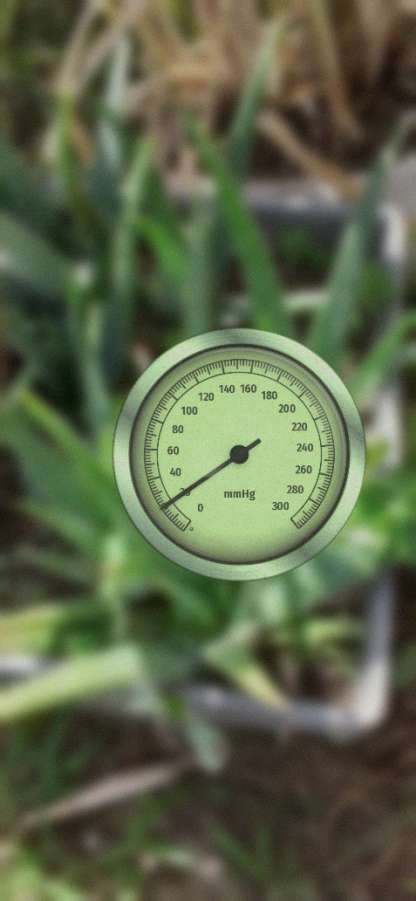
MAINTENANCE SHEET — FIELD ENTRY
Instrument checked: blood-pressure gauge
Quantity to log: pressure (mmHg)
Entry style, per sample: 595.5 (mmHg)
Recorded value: 20 (mmHg)
